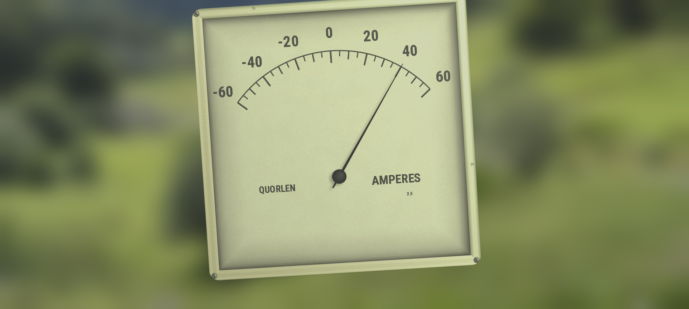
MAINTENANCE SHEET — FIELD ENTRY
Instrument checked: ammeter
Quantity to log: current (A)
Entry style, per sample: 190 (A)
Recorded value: 40 (A)
